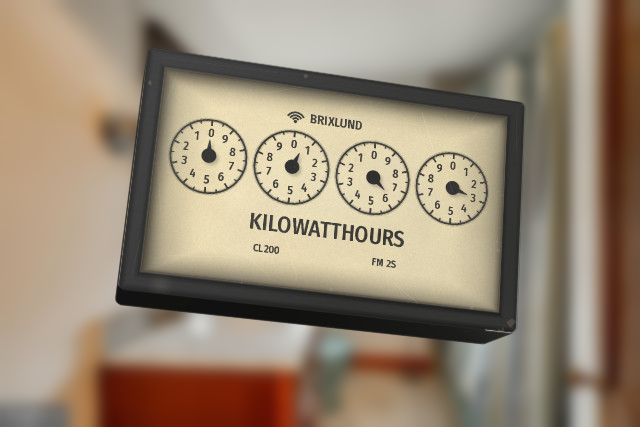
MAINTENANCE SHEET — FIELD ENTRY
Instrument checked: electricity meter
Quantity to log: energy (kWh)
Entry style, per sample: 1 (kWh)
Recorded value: 63 (kWh)
